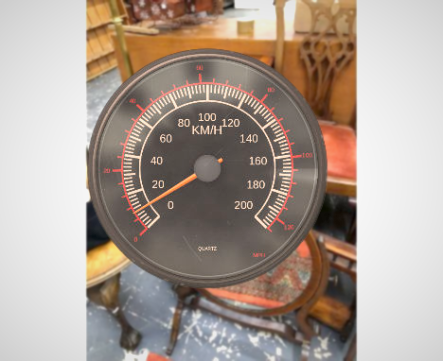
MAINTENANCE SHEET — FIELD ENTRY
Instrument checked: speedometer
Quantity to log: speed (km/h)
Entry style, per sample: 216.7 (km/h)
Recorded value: 10 (km/h)
